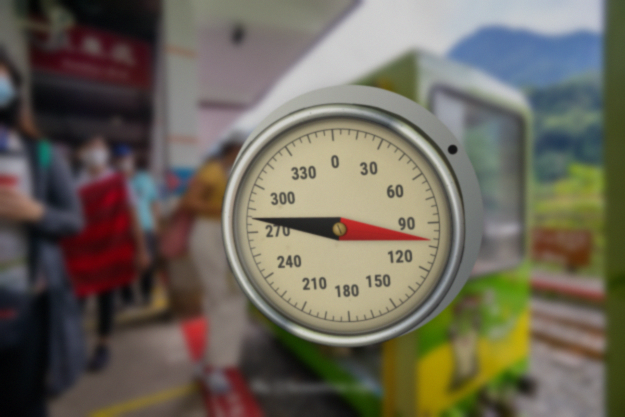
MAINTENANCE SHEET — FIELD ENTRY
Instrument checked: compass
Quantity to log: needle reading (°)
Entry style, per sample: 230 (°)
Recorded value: 100 (°)
